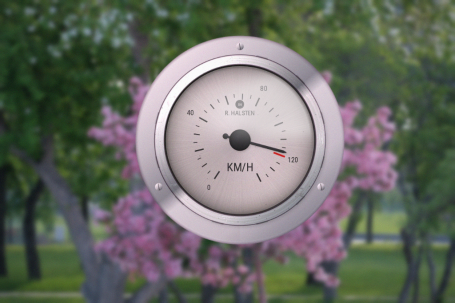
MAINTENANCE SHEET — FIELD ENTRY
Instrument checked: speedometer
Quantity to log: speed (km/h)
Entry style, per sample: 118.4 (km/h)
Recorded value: 117.5 (km/h)
